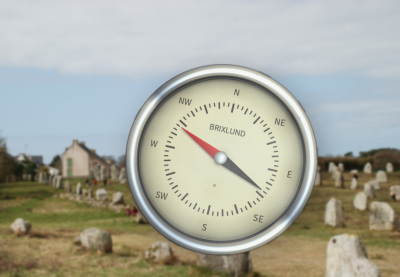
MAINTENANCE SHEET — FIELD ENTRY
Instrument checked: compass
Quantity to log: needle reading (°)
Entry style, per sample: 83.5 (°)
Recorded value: 295 (°)
